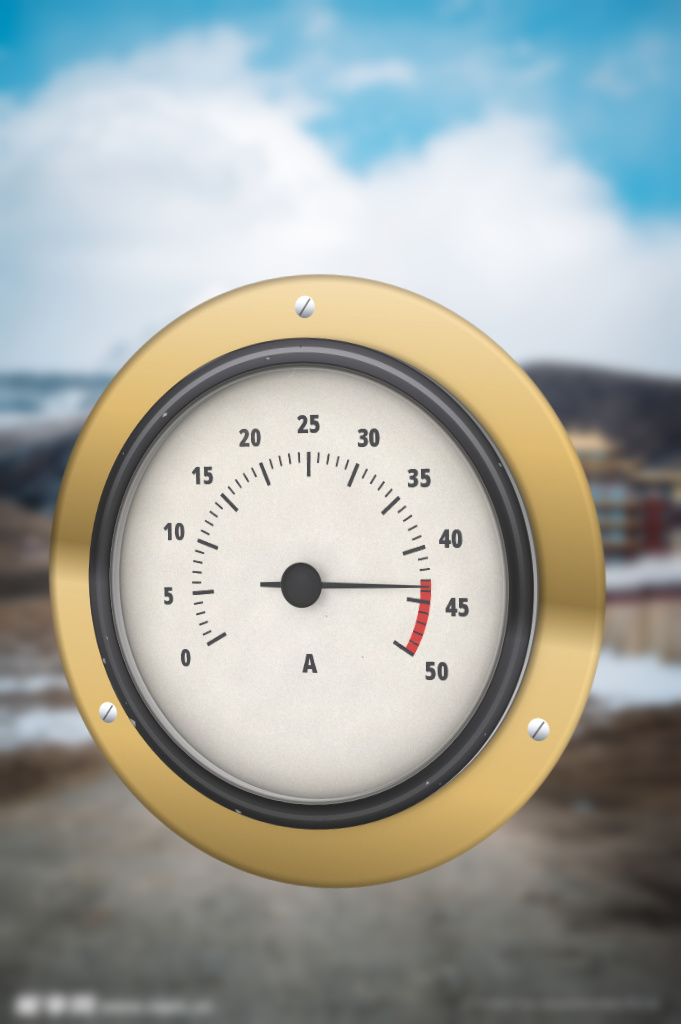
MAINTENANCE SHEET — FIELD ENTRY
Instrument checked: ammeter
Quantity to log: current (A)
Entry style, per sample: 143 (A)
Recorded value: 43.5 (A)
